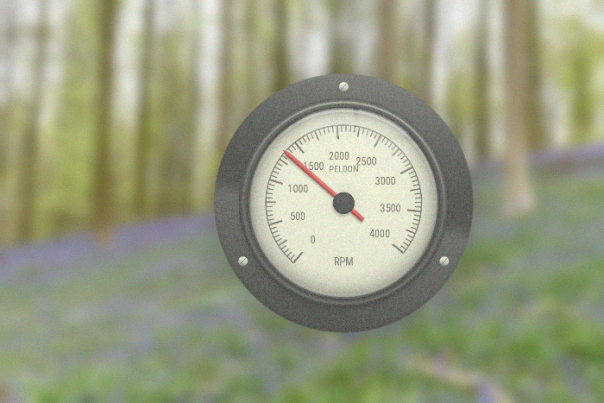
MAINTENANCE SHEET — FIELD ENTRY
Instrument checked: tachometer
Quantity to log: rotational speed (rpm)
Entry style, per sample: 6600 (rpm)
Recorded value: 1350 (rpm)
